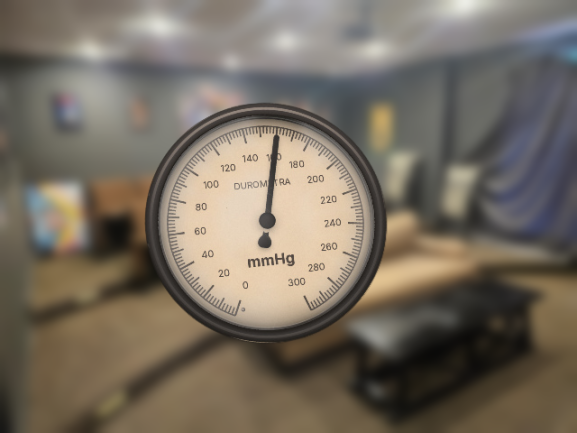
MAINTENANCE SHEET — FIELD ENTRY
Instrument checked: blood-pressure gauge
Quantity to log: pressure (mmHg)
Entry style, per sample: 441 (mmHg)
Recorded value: 160 (mmHg)
